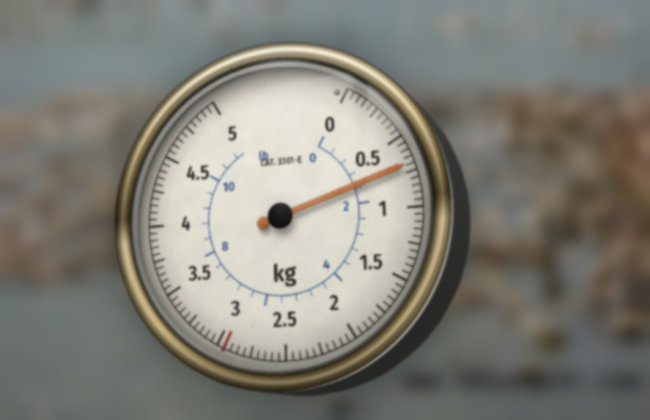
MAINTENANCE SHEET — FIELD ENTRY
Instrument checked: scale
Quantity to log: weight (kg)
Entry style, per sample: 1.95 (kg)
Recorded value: 0.7 (kg)
